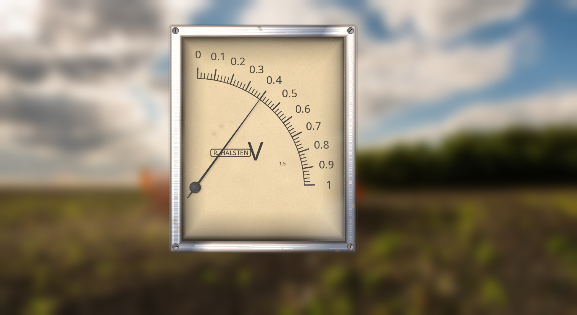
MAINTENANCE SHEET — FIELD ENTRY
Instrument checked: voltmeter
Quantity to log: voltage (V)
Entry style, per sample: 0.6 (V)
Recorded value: 0.4 (V)
